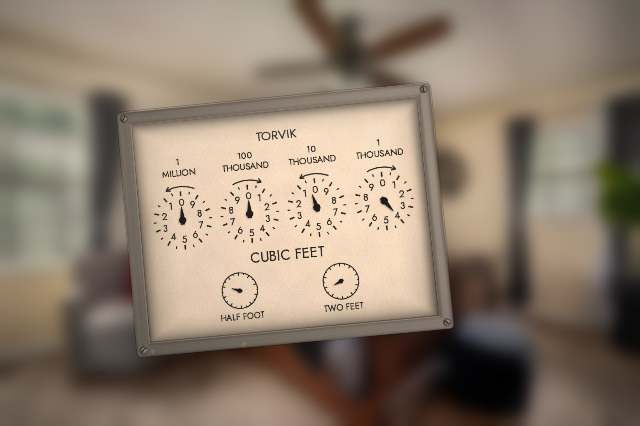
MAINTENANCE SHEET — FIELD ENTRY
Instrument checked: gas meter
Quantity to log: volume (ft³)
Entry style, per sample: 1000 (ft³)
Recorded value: 400 (ft³)
